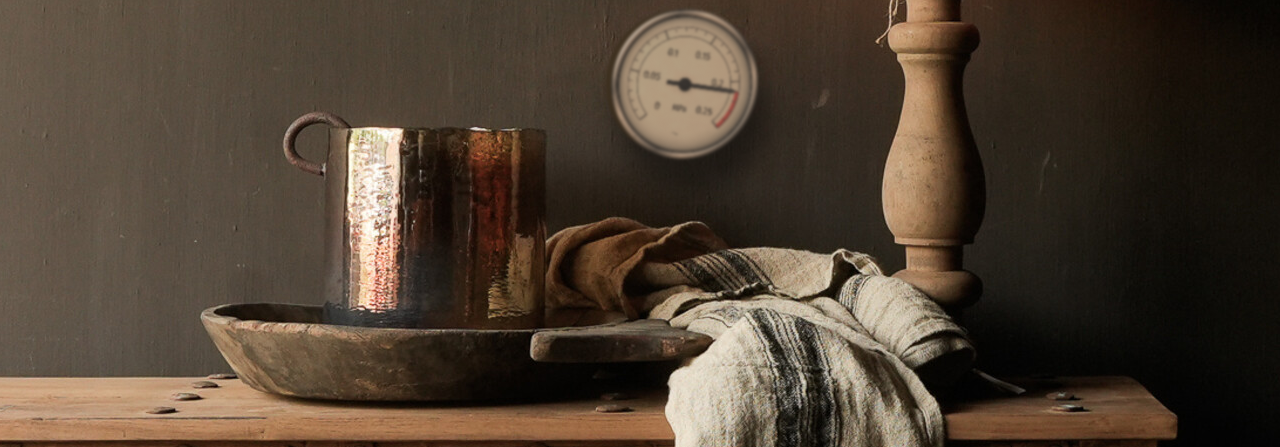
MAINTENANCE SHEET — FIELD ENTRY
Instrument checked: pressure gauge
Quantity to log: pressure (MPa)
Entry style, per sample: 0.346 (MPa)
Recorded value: 0.21 (MPa)
